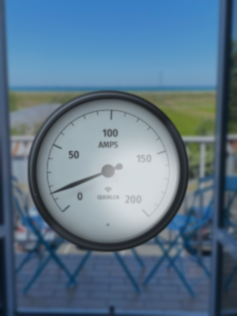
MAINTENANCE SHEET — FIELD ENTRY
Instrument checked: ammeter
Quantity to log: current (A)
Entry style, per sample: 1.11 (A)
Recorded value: 15 (A)
